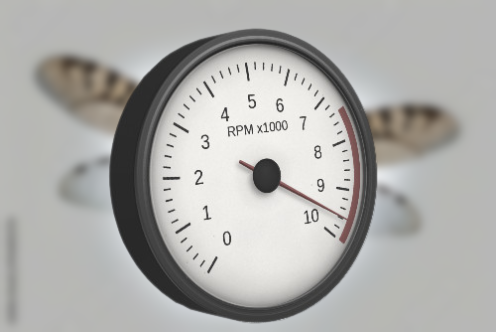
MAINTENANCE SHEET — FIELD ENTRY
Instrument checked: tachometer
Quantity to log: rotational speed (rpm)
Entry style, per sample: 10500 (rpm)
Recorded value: 9600 (rpm)
